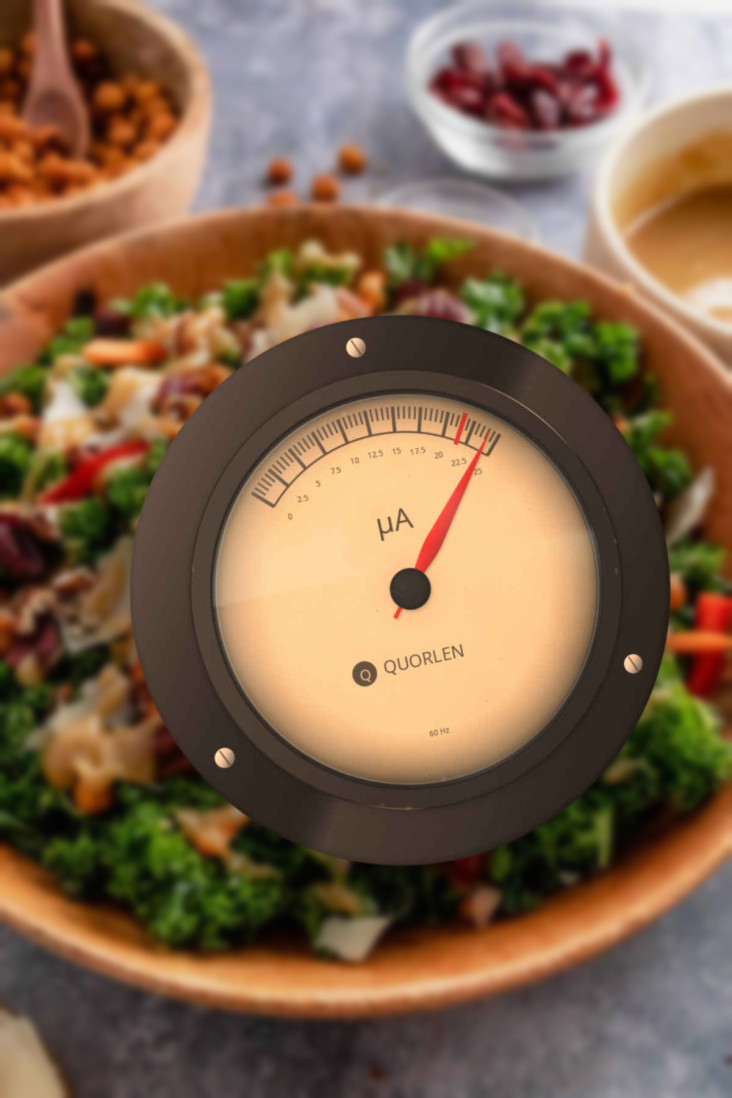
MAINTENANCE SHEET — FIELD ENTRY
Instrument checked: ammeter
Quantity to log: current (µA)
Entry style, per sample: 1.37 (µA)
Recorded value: 24 (µA)
